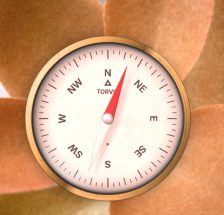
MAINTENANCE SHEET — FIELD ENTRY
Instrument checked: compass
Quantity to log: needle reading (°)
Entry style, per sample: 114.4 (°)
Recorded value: 20 (°)
